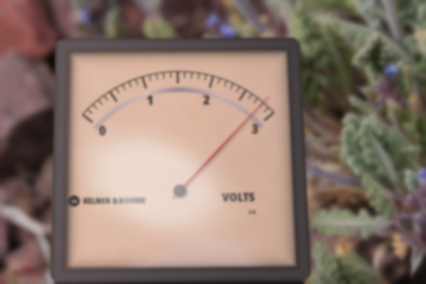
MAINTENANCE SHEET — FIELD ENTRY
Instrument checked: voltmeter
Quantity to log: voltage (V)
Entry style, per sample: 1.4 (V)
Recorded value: 2.8 (V)
